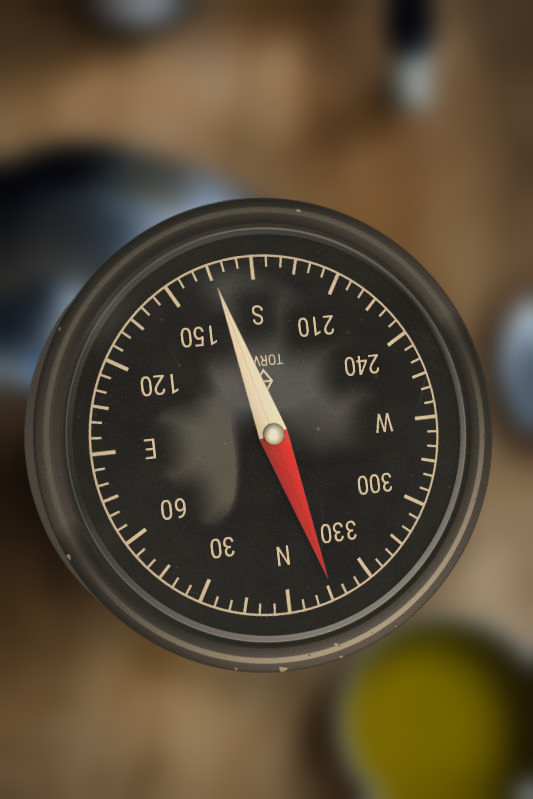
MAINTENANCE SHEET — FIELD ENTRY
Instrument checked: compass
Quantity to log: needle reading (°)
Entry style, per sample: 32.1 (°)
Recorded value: 345 (°)
